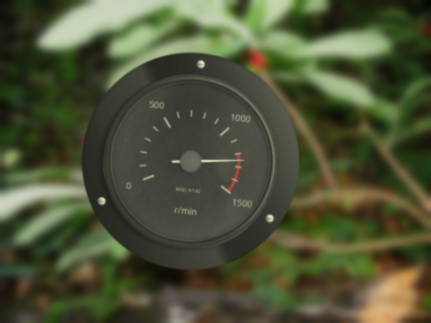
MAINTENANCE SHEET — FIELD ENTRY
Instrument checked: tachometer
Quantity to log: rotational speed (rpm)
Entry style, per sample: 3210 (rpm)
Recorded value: 1250 (rpm)
